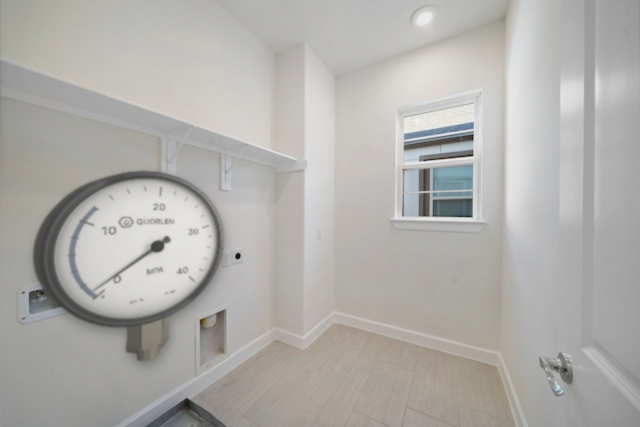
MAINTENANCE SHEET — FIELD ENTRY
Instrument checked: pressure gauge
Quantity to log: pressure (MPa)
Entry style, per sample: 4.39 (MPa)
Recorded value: 1 (MPa)
